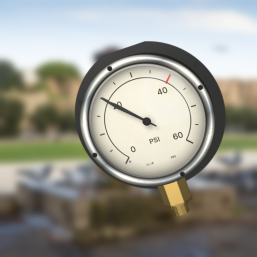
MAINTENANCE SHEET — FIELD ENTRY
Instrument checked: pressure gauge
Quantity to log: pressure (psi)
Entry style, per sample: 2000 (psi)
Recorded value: 20 (psi)
